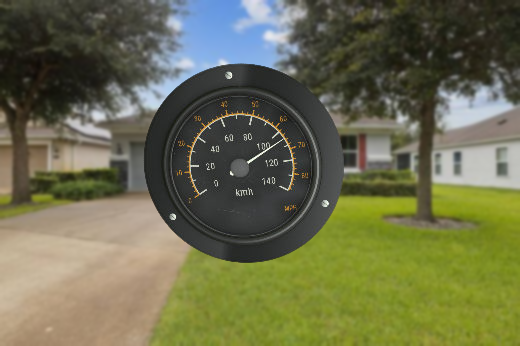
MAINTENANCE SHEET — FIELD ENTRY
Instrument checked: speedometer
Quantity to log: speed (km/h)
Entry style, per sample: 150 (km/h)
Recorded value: 105 (km/h)
